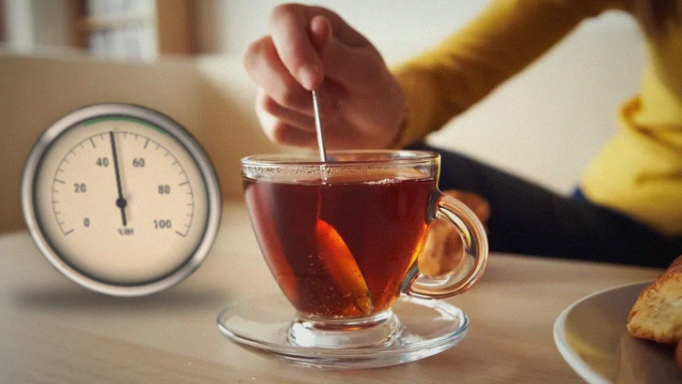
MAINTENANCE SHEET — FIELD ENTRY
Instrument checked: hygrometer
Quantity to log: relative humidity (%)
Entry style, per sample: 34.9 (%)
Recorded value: 48 (%)
